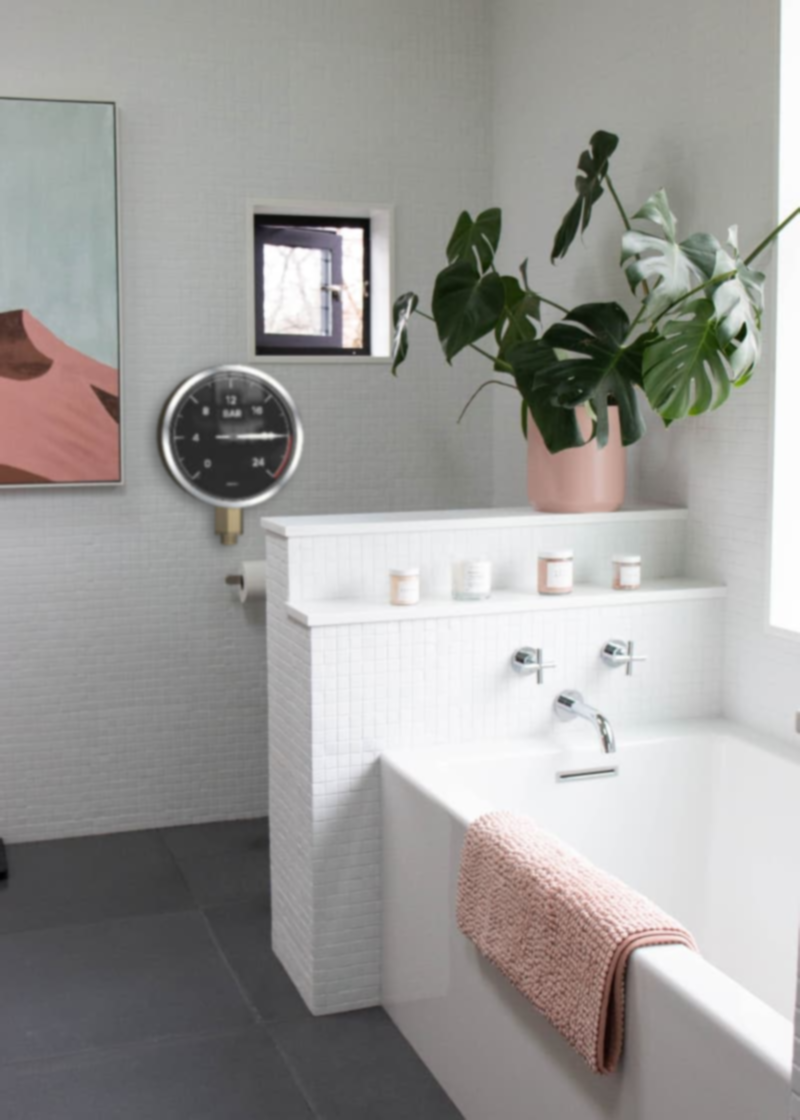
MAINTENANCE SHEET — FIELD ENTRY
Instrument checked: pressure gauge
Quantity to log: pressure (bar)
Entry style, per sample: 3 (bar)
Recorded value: 20 (bar)
